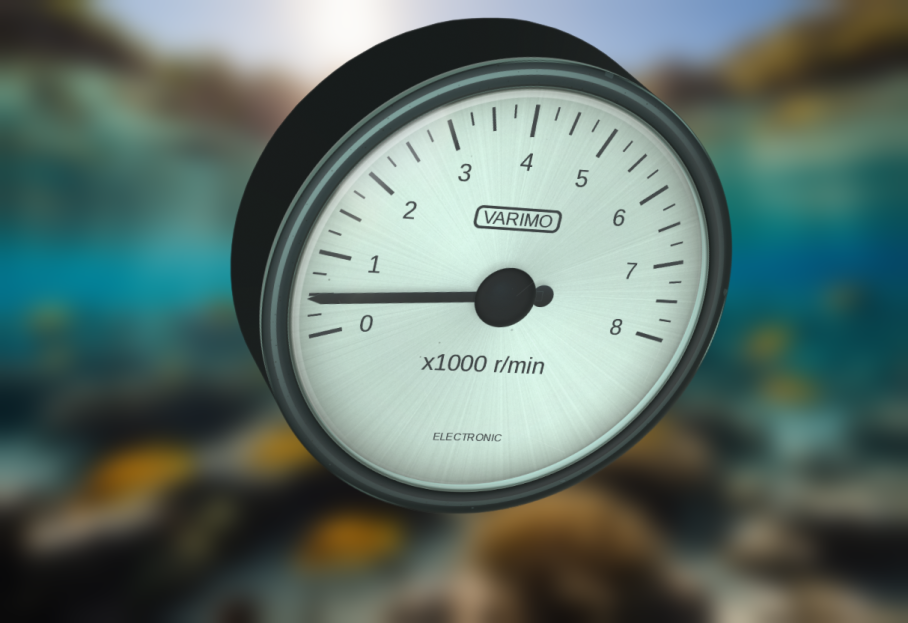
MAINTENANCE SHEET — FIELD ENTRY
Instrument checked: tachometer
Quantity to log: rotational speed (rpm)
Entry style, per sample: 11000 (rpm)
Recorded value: 500 (rpm)
